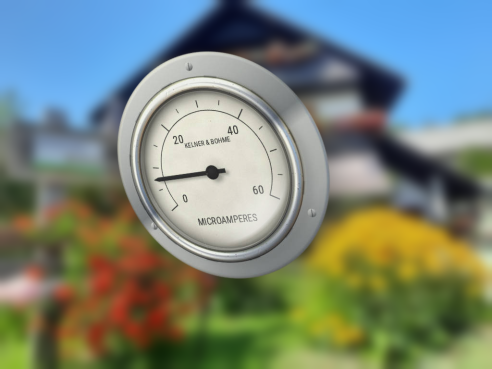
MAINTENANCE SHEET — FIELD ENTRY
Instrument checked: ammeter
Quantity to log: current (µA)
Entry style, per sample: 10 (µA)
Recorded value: 7.5 (µA)
